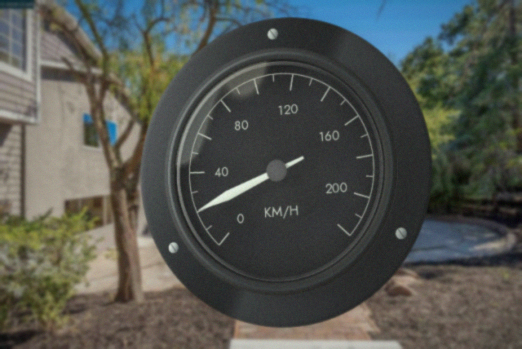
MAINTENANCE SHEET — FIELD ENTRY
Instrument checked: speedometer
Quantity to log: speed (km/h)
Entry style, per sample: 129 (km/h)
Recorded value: 20 (km/h)
